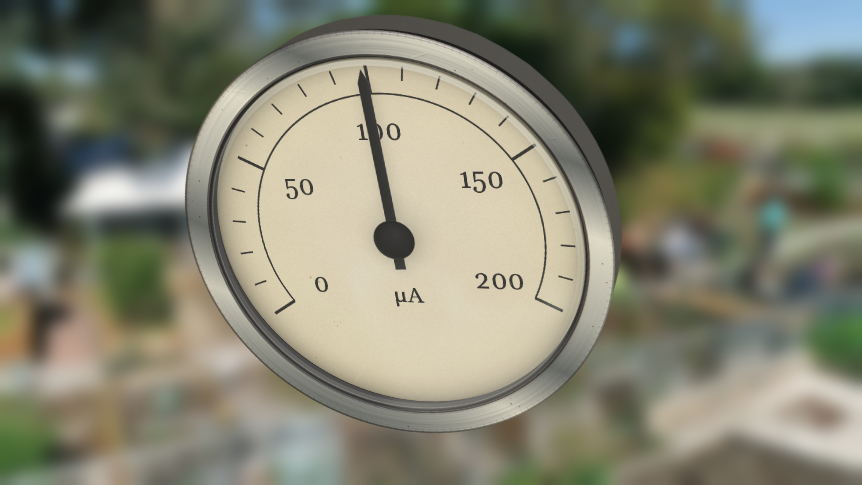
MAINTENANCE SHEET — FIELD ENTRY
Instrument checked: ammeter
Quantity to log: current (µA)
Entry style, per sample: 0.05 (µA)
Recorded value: 100 (µA)
